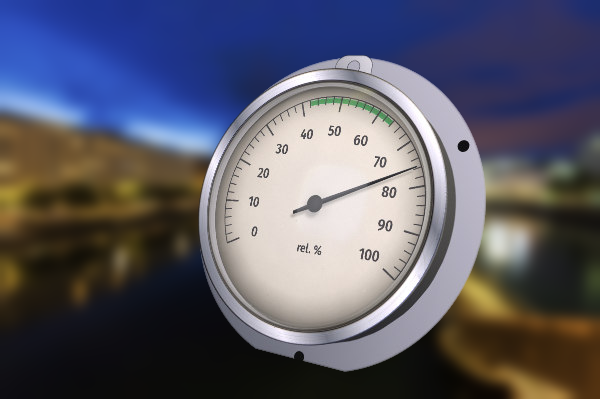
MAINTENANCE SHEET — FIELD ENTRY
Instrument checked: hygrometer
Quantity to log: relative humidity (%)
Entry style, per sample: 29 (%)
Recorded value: 76 (%)
